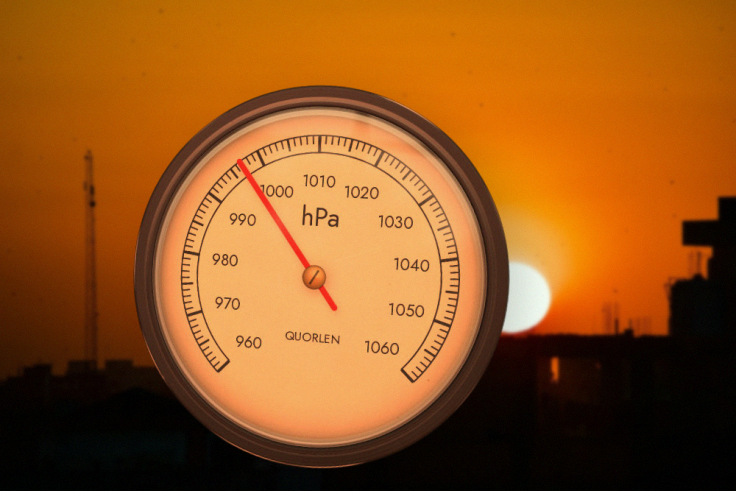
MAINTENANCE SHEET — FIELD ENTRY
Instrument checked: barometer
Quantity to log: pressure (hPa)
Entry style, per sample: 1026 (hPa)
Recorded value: 997 (hPa)
